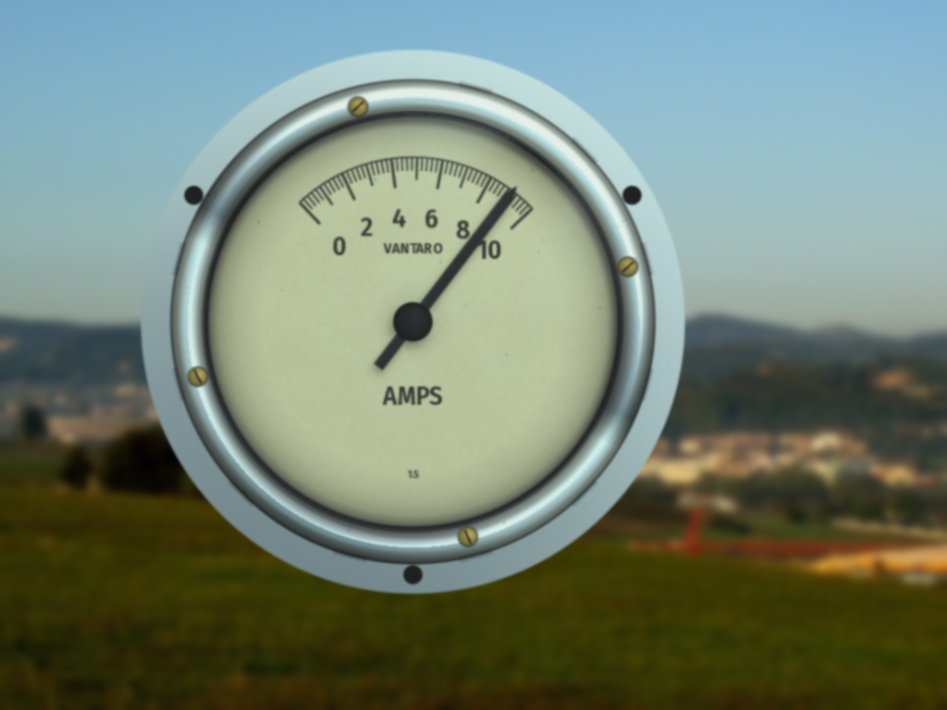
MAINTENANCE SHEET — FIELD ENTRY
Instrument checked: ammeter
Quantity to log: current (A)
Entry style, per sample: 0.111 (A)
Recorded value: 9 (A)
